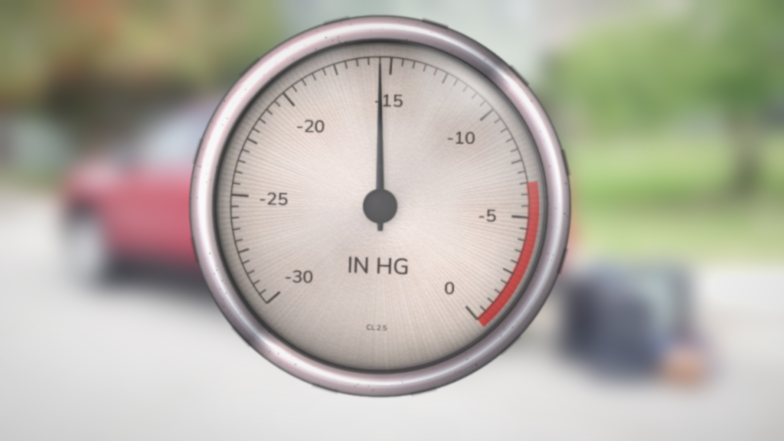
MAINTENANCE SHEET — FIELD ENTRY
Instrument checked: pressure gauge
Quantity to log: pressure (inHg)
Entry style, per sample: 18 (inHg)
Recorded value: -15.5 (inHg)
